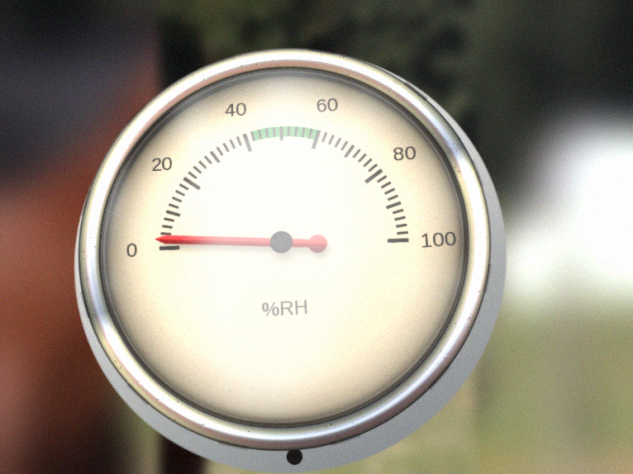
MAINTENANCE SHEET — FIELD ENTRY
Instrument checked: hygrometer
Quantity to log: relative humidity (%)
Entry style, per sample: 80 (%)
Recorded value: 2 (%)
